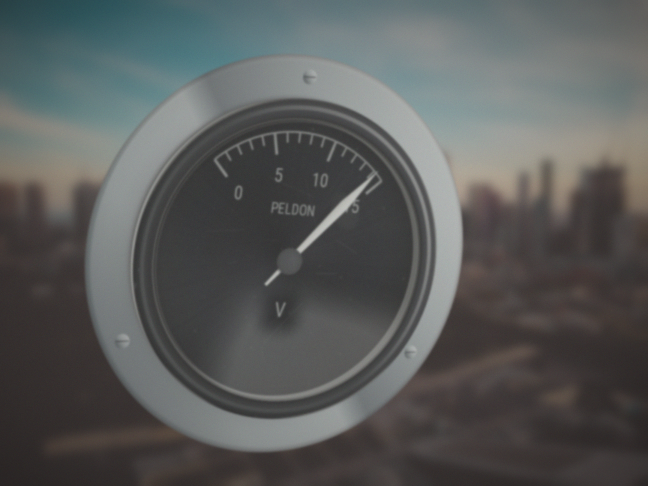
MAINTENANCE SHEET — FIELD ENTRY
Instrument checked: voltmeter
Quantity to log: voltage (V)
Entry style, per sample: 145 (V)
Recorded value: 14 (V)
